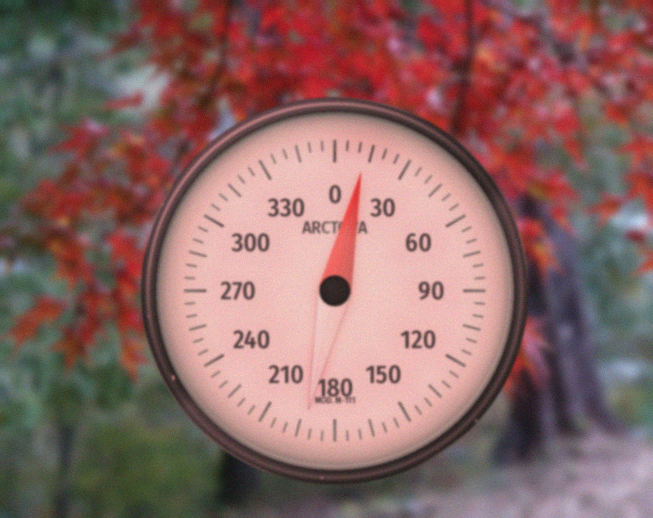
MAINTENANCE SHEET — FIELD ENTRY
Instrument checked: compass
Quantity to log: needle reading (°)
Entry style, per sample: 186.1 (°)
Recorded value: 12.5 (°)
